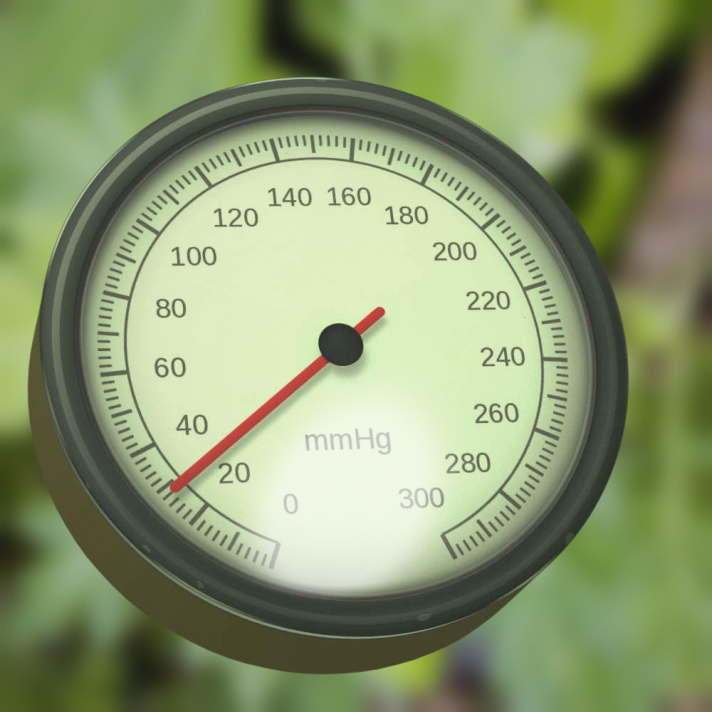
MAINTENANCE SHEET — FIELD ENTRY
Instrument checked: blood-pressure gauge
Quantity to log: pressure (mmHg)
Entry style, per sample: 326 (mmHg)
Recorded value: 28 (mmHg)
